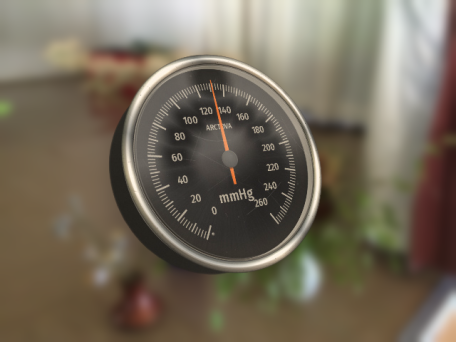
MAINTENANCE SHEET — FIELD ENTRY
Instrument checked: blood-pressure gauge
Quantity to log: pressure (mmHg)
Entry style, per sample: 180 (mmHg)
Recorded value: 130 (mmHg)
